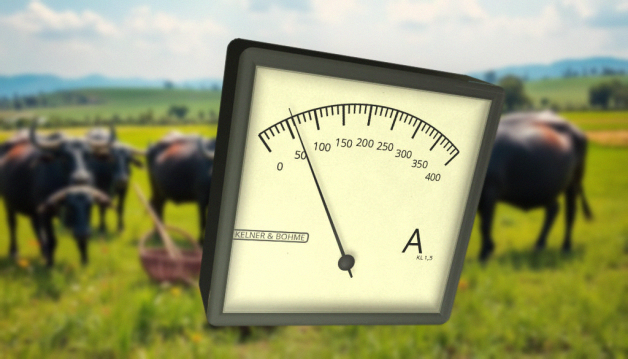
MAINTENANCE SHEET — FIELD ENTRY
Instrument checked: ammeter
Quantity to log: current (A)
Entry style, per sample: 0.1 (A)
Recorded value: 60 (A)
